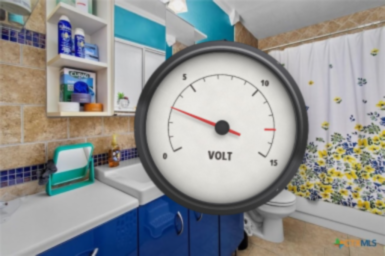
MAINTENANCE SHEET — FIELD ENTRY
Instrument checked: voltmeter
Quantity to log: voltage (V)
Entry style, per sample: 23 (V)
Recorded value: 3 (V)
